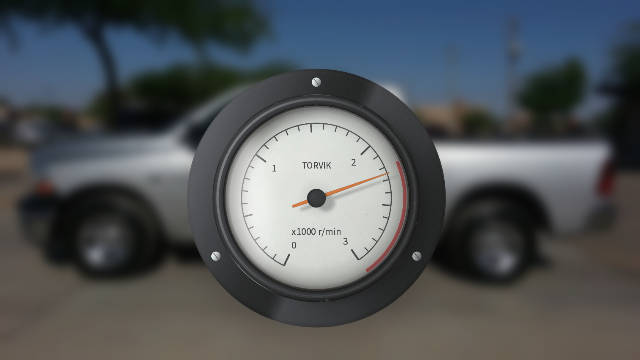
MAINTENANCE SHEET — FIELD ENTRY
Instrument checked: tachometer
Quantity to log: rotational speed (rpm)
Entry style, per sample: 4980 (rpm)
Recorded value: 2250 (rpm)
